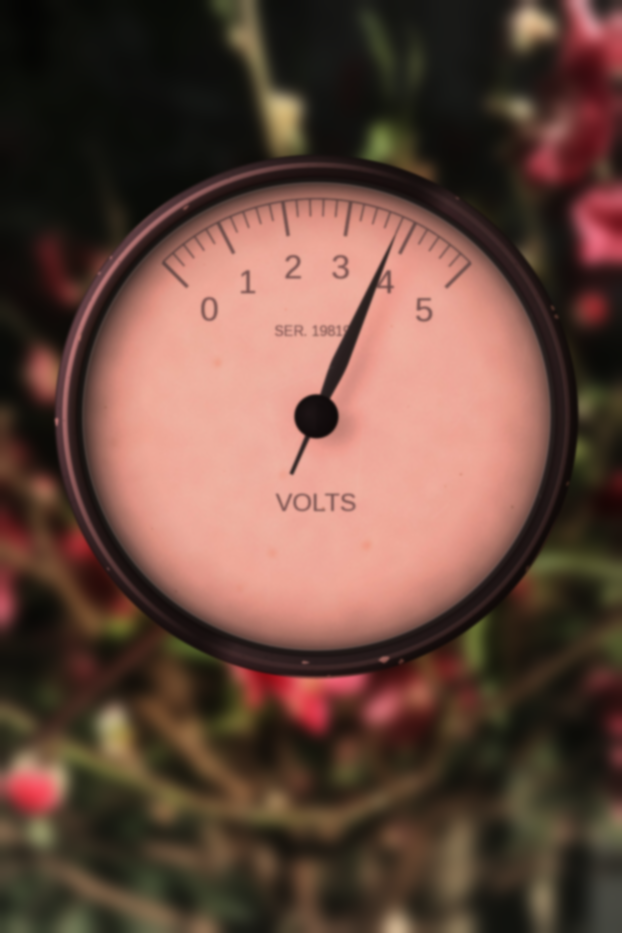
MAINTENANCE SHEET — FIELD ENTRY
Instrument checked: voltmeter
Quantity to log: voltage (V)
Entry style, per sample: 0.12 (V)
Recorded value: 3.8 (V)
